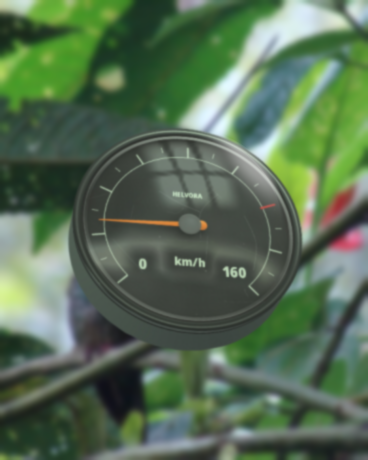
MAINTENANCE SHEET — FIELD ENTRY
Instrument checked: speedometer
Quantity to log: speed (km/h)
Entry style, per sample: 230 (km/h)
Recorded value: 25 (km/h)
